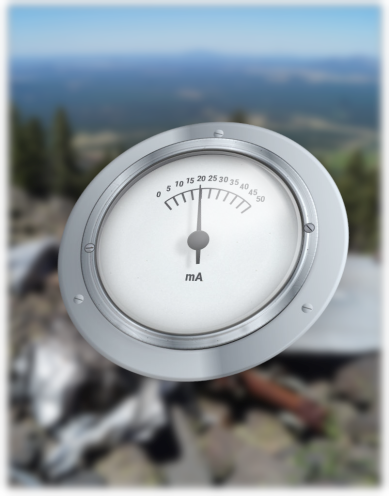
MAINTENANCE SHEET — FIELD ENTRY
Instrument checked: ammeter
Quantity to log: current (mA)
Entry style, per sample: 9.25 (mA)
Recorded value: 20 (mA)
